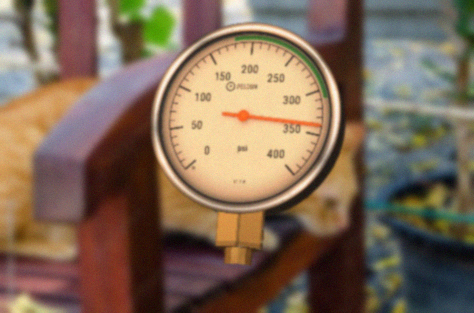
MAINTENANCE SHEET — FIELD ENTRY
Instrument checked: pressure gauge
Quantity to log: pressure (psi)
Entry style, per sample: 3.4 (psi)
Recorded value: 340 (psi)
